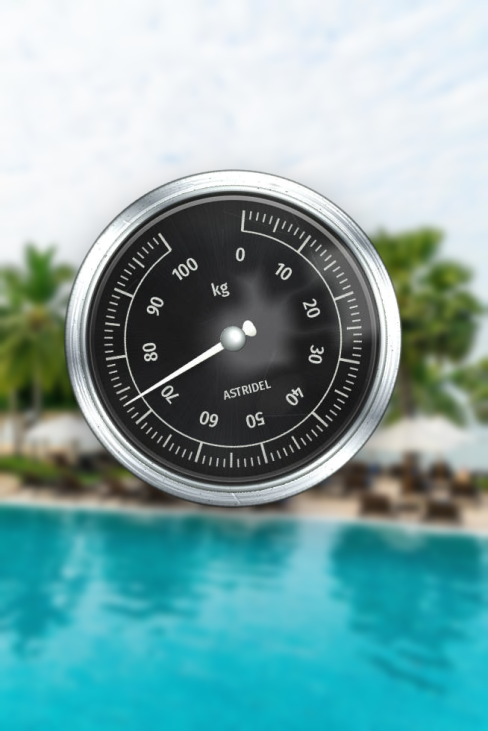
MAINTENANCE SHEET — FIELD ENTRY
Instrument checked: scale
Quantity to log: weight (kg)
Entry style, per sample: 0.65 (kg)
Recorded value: 73 (kg)
